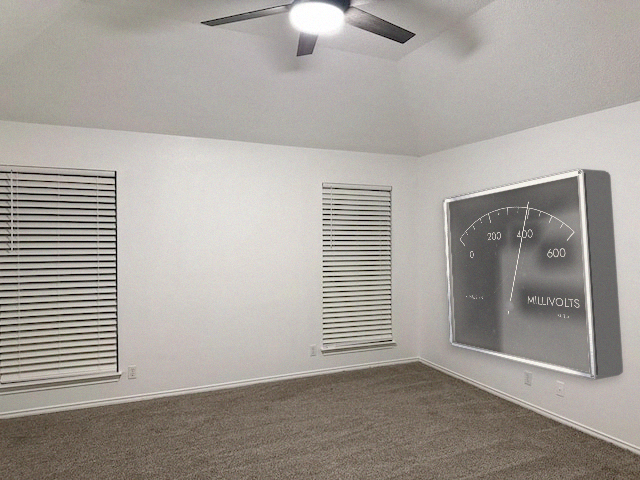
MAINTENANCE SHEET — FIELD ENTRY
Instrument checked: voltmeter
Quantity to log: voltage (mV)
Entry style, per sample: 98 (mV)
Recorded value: 400 (mV)
